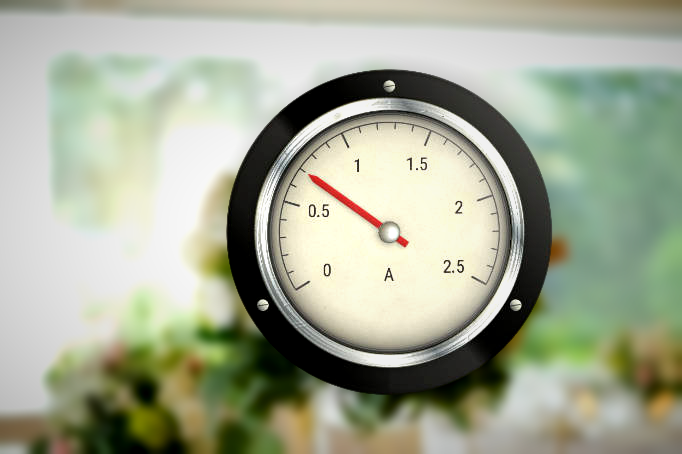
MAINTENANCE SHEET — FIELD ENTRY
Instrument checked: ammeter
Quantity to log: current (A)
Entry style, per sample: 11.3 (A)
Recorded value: 0.7 (A)
